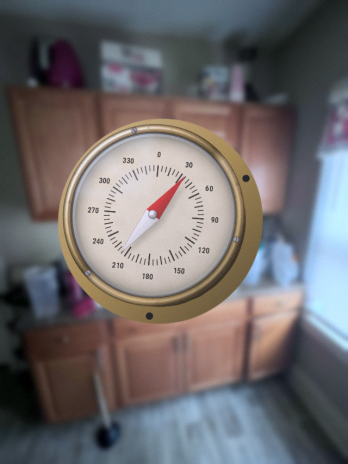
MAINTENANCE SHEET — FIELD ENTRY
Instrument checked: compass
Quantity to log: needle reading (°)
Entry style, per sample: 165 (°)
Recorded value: 35 (°)
